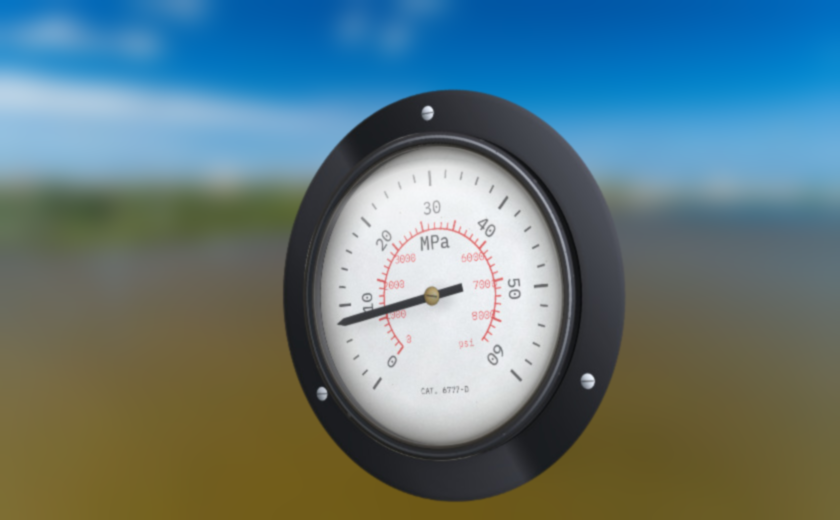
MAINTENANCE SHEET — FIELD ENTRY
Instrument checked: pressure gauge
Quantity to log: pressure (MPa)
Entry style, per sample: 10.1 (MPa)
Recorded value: 8 (MPa)
